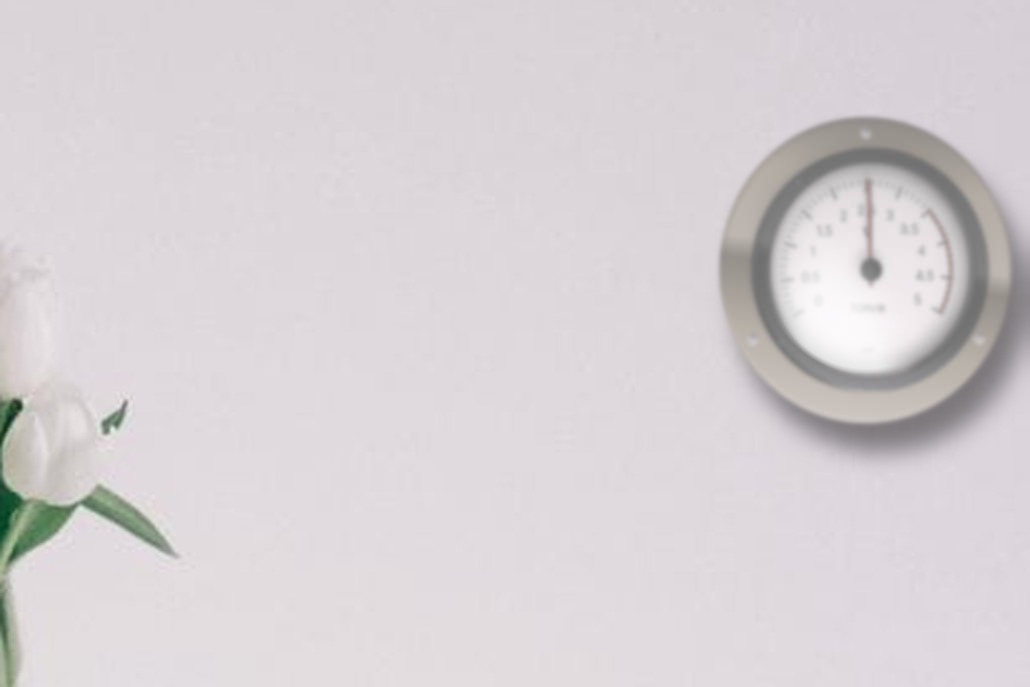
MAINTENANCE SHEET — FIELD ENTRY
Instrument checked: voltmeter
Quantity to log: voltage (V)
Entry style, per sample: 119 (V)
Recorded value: 2.5 (V)
